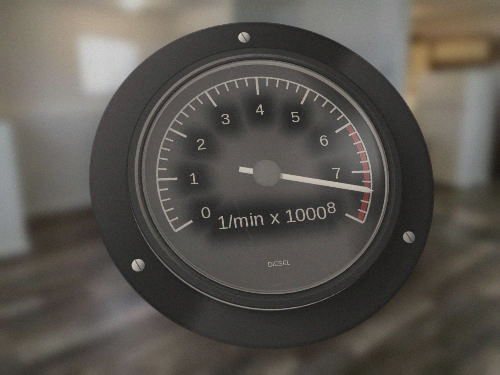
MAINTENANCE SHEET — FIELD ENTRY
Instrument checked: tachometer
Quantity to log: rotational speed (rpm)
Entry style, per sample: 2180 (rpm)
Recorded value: 7400 (rpm)
